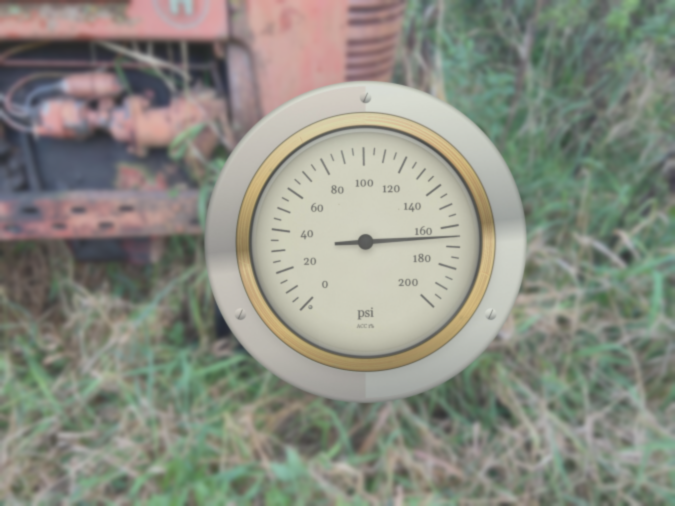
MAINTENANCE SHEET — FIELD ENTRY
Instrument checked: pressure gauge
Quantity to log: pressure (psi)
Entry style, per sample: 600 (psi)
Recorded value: 165 (psi)
